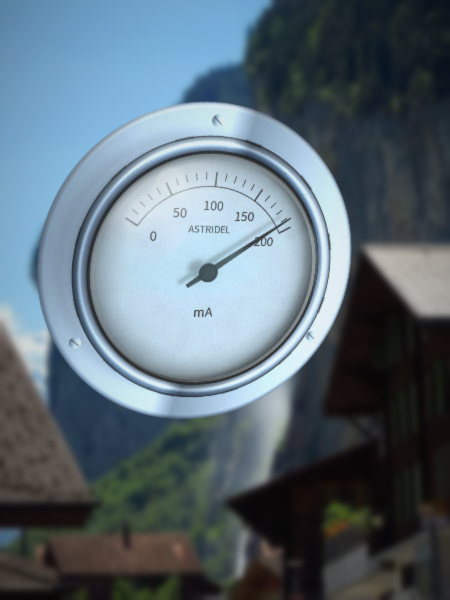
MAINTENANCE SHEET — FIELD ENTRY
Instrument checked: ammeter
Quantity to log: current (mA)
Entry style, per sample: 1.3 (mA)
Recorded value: 190 (mA)
